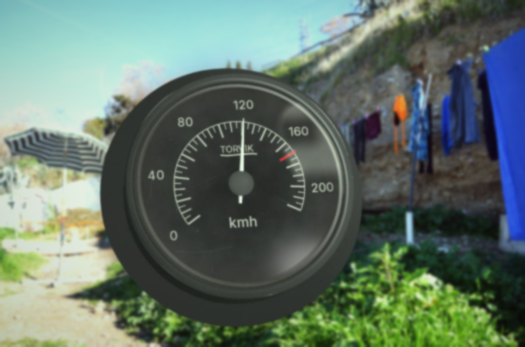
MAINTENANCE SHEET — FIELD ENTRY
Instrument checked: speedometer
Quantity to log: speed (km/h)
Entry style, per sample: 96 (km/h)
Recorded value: 120 (km/h)
